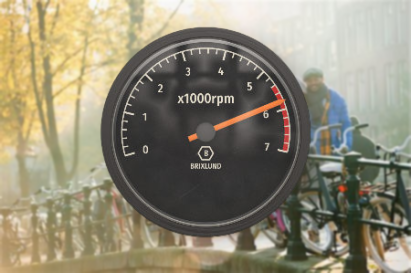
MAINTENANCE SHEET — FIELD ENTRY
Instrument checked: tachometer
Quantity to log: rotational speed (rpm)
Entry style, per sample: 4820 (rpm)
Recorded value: 5800 (rpm)
